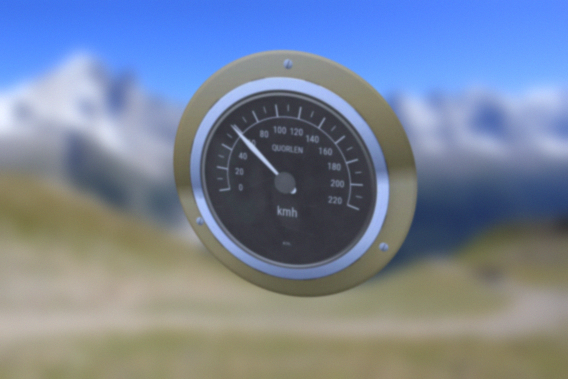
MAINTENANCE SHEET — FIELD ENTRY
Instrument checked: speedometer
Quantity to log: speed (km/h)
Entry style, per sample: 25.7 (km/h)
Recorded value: 60 (km/h)
